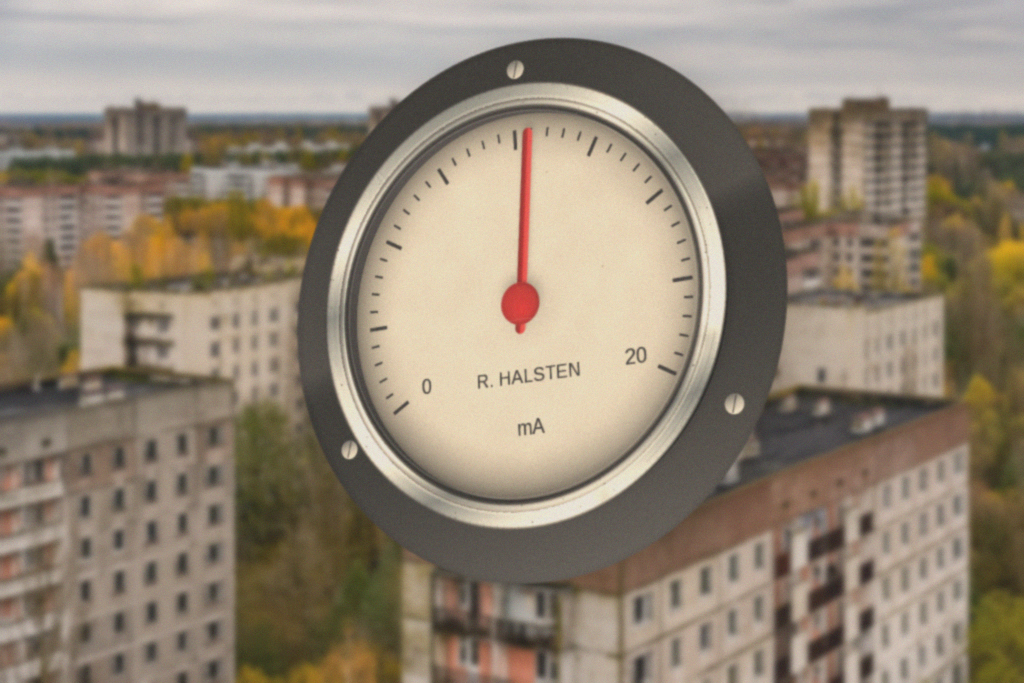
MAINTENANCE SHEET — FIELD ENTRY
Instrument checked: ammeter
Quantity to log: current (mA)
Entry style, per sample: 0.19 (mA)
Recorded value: 10.5 (mA)
